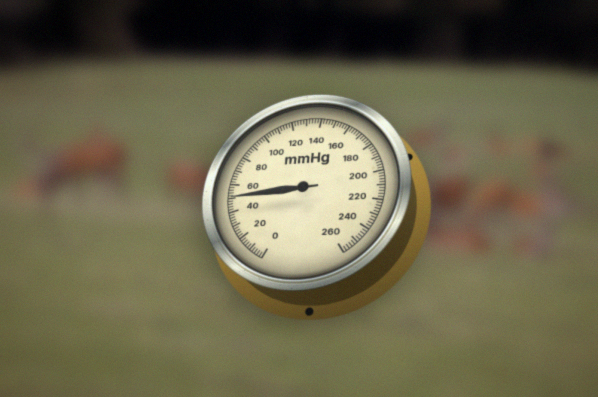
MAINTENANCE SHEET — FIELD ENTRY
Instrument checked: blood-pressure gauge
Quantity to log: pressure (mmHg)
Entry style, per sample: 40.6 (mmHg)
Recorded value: 50 (mmHg)
